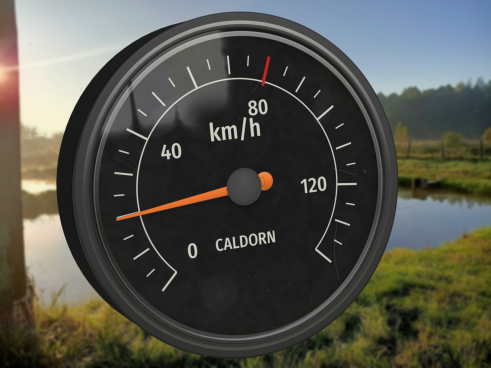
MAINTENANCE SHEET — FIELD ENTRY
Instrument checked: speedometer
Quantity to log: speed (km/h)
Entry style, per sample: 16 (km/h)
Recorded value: 20 (km/h)
